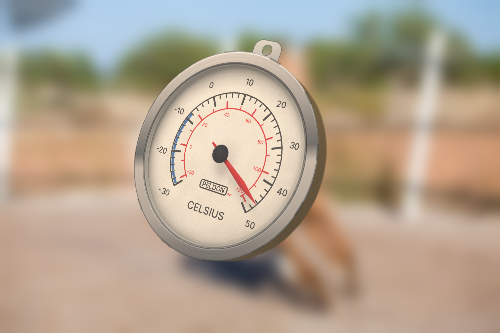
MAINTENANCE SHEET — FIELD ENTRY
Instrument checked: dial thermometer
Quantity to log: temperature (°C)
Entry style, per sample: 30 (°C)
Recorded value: 46 (°C)
